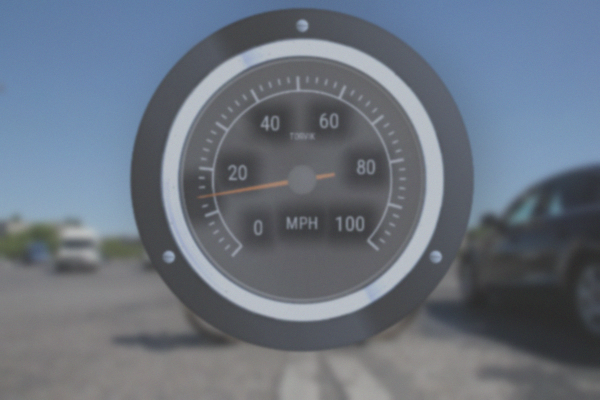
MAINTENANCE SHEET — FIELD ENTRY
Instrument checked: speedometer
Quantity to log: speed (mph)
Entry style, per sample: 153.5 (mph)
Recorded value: 14 (mph)
